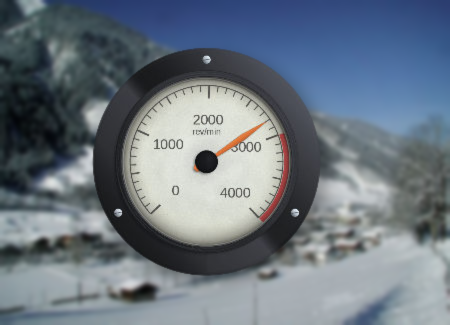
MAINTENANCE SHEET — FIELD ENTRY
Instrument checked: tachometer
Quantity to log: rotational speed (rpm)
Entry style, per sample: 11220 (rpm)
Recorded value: 2800 (rpm)
